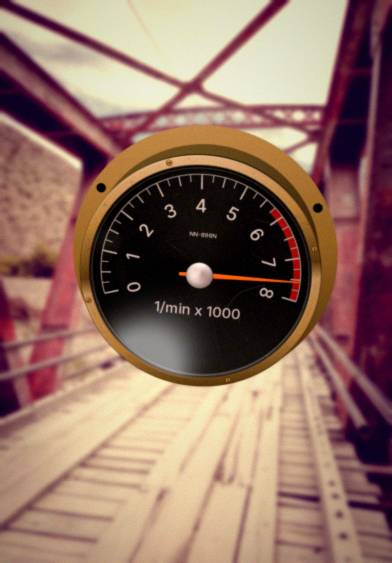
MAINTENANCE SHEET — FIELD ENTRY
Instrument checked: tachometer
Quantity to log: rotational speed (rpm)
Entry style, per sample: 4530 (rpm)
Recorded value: 7500 (rpm)
